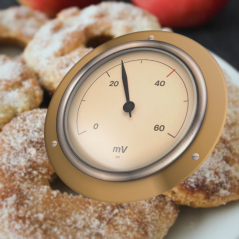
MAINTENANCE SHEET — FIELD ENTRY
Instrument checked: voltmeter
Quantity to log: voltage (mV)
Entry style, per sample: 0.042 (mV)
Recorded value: 25 (mV)
